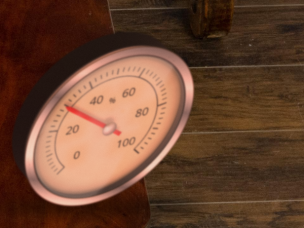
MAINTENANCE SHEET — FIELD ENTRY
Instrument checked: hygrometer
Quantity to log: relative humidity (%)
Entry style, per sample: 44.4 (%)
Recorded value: 30 (%)
